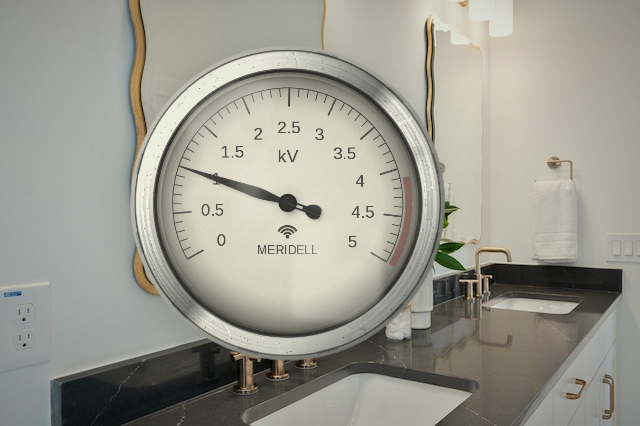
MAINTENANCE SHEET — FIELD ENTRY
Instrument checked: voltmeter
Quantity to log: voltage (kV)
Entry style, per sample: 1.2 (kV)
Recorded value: 1 (kV)
